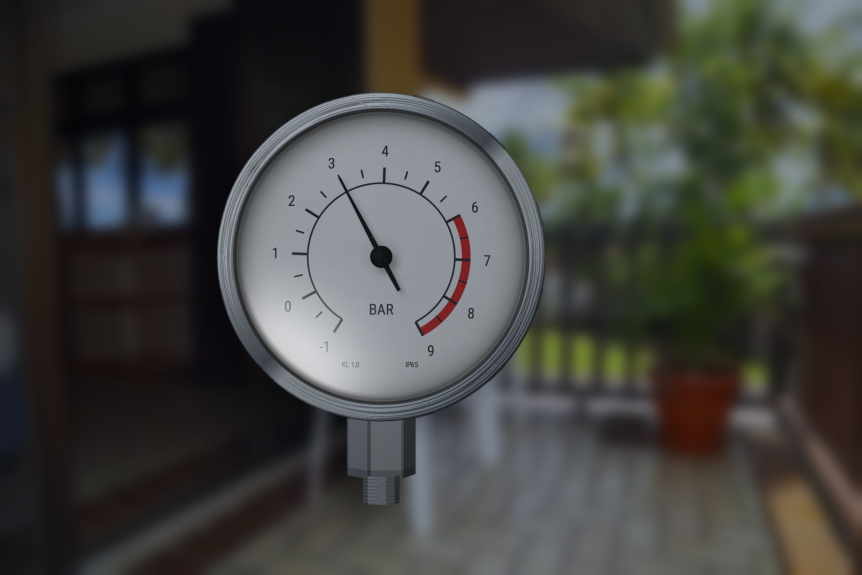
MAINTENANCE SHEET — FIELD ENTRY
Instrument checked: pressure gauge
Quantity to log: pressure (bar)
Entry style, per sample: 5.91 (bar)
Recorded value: 3 (bar)
